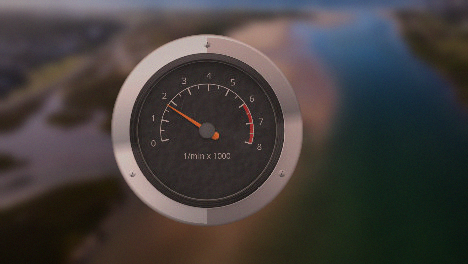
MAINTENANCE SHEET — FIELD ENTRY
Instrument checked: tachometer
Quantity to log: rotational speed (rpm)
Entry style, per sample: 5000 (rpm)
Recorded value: 1750 (rpm)
